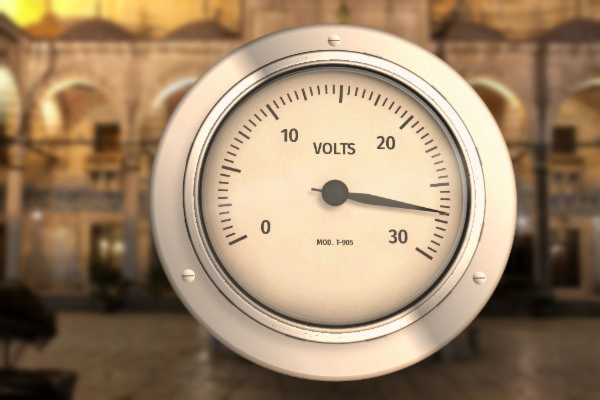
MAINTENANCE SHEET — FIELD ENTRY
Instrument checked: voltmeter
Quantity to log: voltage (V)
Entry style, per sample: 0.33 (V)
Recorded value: 27 (V)
